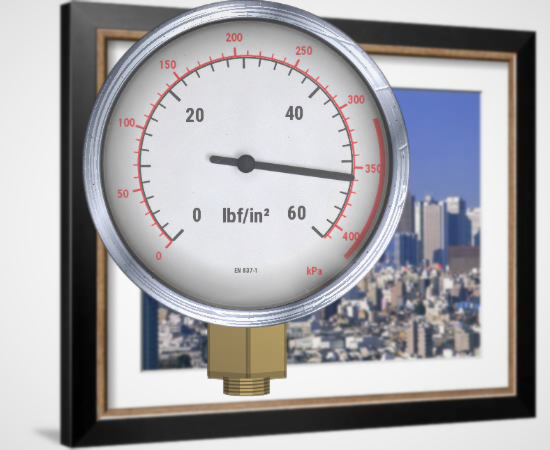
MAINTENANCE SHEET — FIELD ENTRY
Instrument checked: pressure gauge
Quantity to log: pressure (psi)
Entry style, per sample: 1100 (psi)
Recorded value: 52 (psi)
